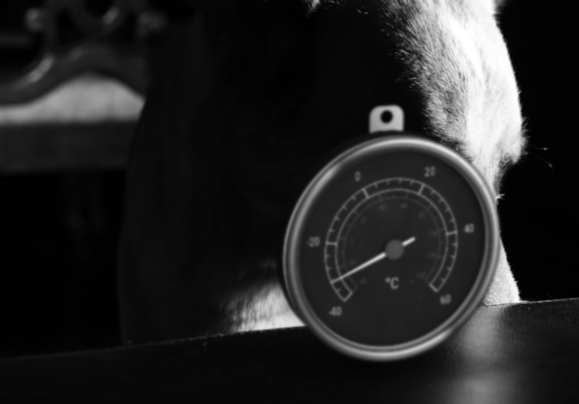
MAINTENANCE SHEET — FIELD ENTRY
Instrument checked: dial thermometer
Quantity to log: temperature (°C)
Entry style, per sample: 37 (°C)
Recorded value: -32 (°C)
